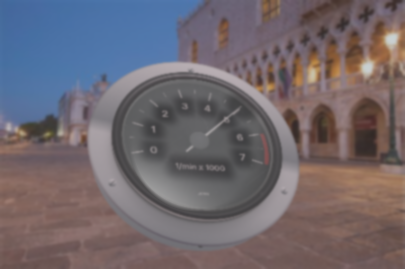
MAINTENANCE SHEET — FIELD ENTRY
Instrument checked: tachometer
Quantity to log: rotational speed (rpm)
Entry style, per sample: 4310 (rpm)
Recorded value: 5000 (rpm)
